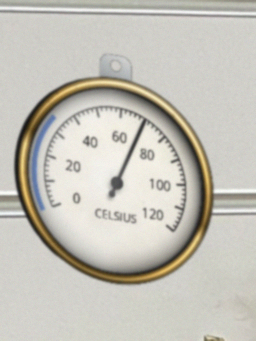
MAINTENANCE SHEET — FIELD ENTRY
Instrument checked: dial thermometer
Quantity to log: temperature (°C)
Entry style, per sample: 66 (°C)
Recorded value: 70 (°C)
